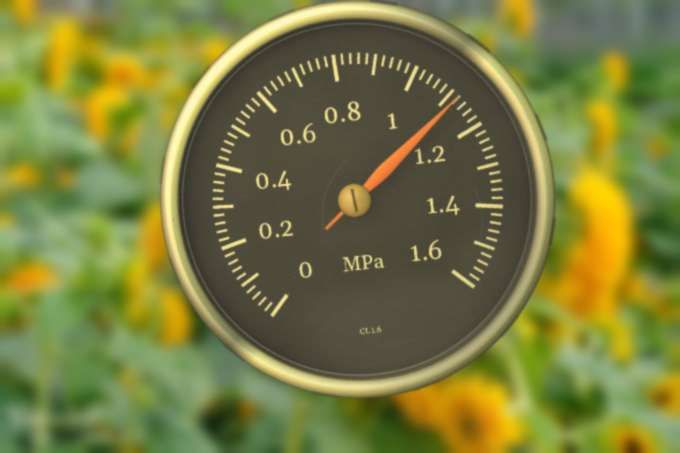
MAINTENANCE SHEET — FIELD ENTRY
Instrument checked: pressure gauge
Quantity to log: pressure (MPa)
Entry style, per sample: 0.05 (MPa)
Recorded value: 1.12 (MPa)
